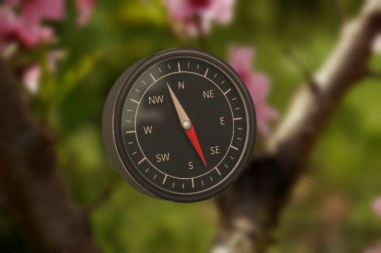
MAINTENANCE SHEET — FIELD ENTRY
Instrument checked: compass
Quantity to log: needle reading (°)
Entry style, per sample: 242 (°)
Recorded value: 160 (°)
